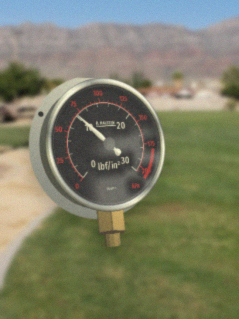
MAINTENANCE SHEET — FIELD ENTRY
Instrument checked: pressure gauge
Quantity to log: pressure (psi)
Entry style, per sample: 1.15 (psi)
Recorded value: 10 (psi)
